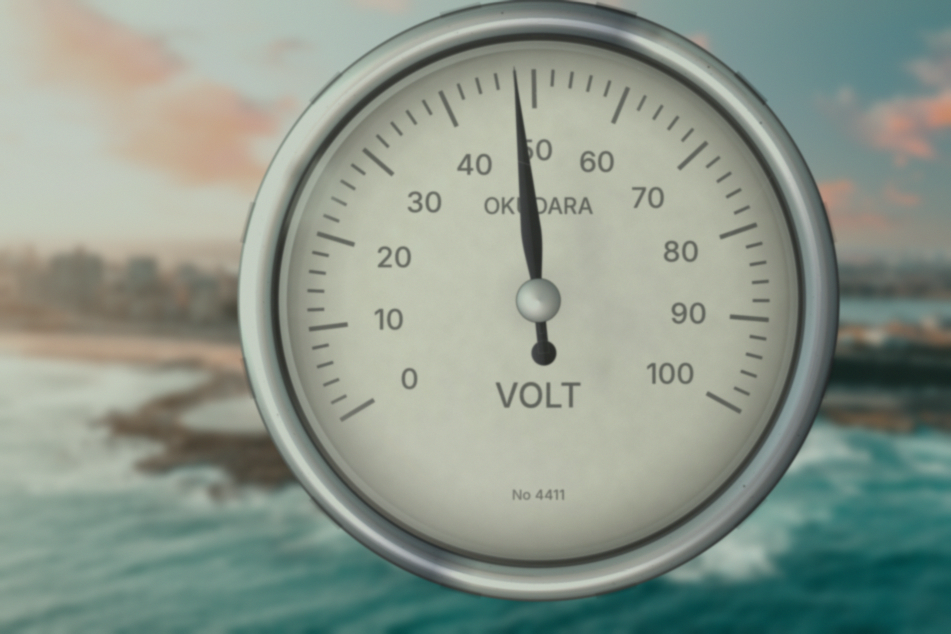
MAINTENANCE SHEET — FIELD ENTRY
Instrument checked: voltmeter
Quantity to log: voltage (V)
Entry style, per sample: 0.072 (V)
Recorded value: 48 (V)
